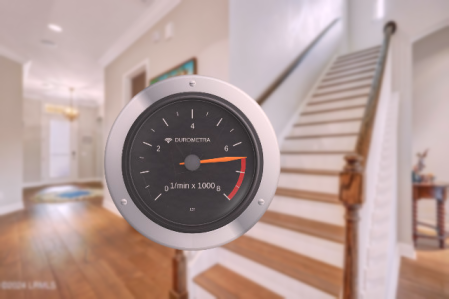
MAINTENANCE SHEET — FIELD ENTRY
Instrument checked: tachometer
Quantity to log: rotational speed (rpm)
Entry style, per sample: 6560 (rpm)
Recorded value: 6500 (rpm)
